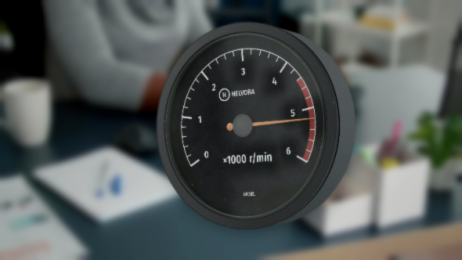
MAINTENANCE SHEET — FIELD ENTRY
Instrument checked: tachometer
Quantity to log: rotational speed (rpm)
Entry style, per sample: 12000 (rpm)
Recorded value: 5200 (rpm)
